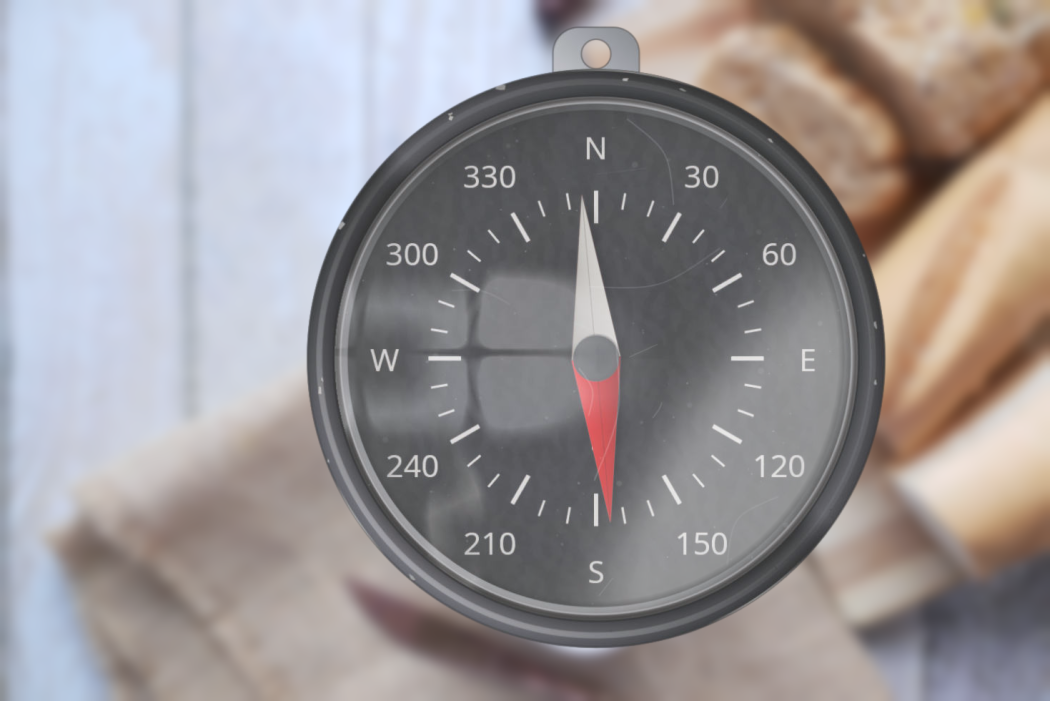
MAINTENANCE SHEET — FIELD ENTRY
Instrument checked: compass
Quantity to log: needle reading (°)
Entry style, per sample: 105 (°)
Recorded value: 175 (°)
